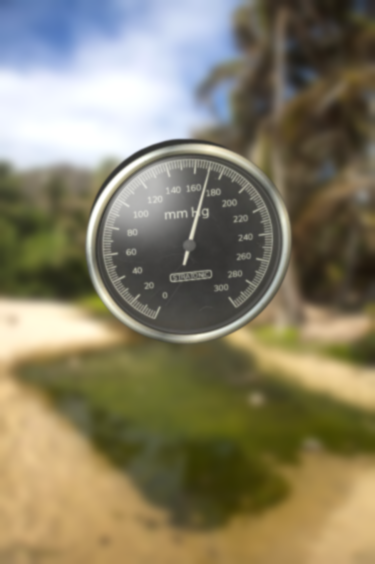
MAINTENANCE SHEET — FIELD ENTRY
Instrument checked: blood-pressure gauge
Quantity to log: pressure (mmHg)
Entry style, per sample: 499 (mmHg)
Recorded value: 170 (mmHg)
